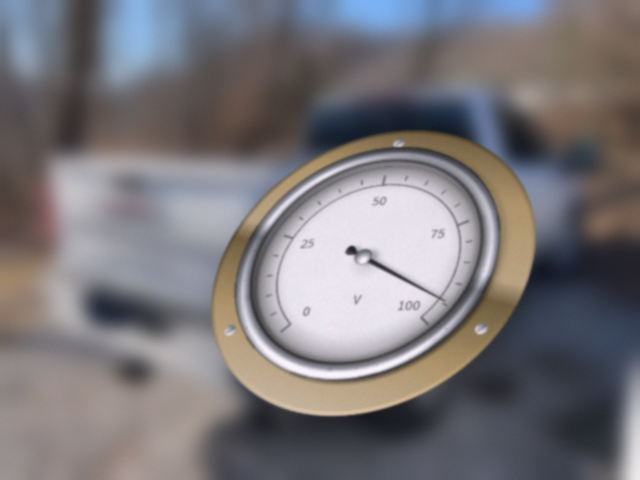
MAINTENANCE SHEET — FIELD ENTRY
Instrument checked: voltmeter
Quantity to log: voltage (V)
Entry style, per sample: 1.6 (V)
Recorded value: 95 (V)
